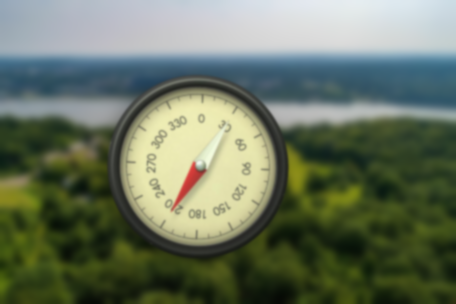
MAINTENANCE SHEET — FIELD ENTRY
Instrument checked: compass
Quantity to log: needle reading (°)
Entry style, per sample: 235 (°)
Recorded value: 210 (°)
